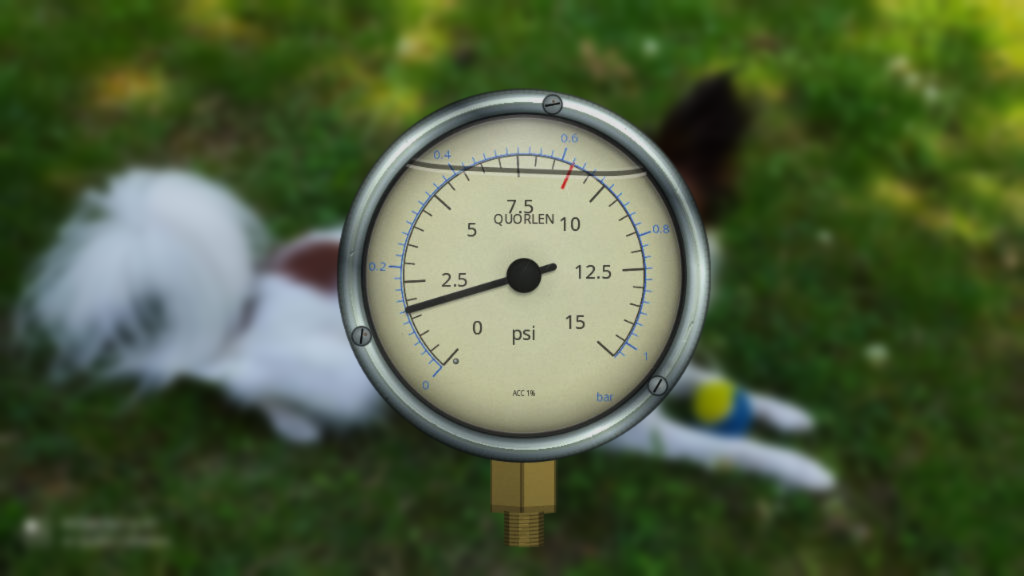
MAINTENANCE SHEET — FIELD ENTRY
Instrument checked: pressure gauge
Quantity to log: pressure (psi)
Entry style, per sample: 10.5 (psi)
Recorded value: 1.75 (psi)
